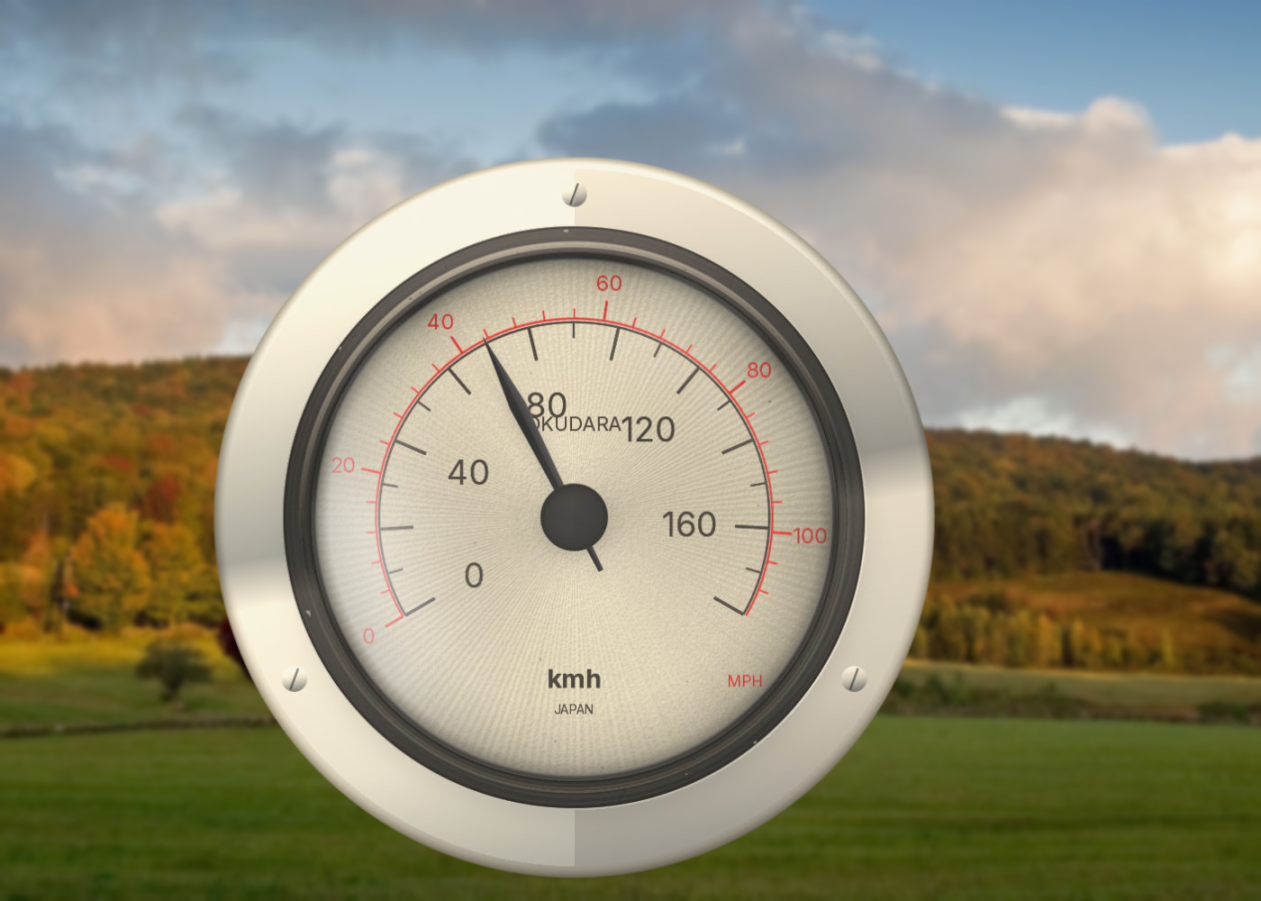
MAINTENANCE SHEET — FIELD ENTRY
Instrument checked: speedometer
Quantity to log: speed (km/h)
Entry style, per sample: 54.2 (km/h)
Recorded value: 70 (km/h)
